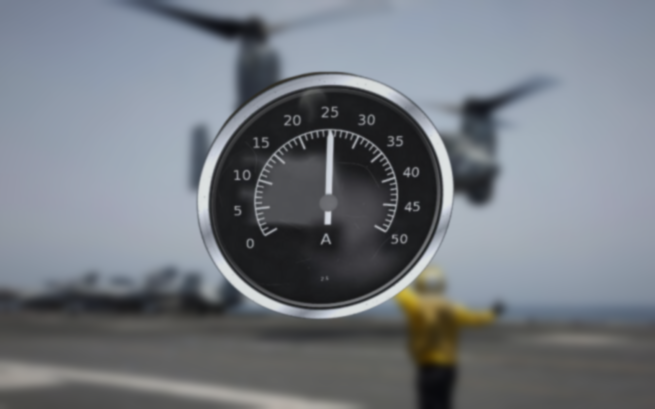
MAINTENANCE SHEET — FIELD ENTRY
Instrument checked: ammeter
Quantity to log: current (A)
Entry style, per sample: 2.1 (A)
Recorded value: 25 (A)
